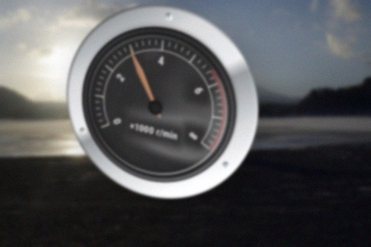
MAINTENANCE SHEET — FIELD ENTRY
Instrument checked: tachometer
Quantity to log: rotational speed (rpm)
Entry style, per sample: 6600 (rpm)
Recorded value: 3000 (rpm)
